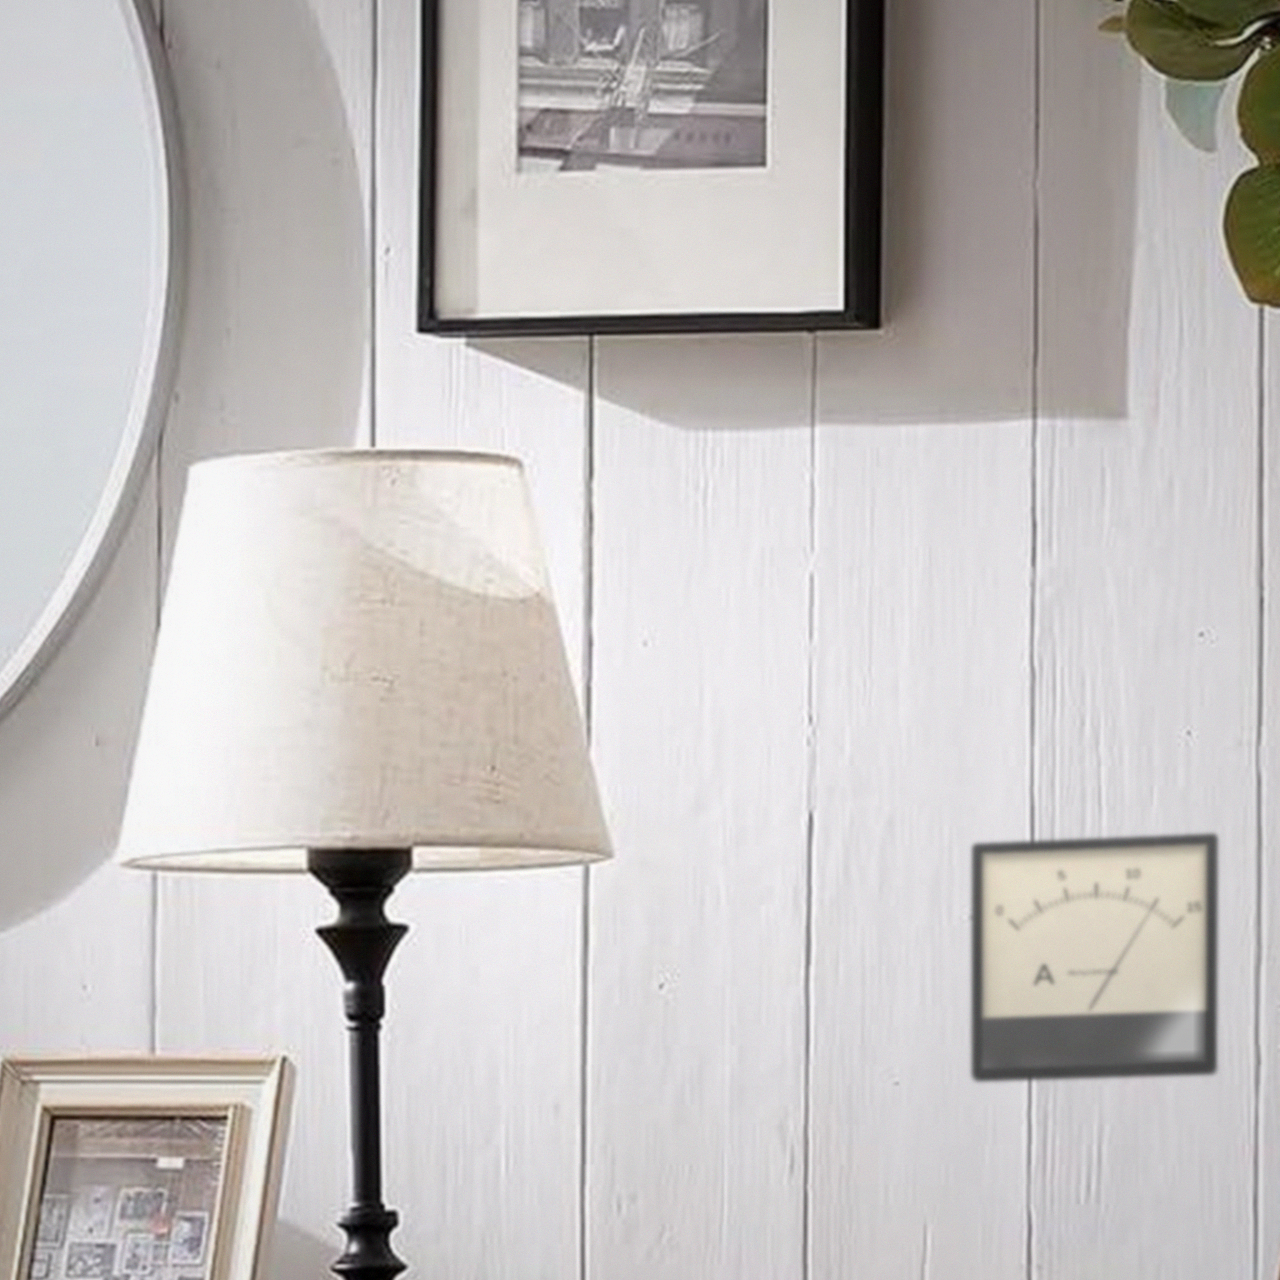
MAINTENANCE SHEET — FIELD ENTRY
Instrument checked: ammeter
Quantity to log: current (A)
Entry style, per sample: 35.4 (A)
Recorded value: 12.5 (A)
